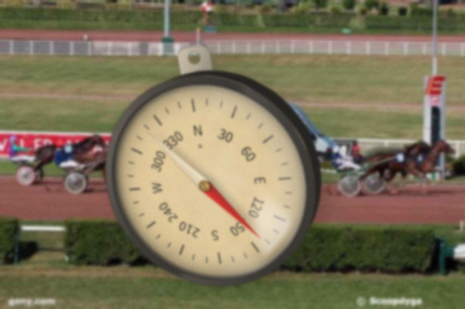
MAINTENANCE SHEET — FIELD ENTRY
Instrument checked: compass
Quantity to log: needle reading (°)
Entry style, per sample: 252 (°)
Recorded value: 140 (°)
